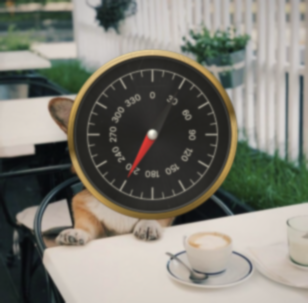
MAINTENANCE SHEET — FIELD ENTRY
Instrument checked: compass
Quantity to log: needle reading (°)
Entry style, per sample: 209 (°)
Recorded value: 210 (°)
